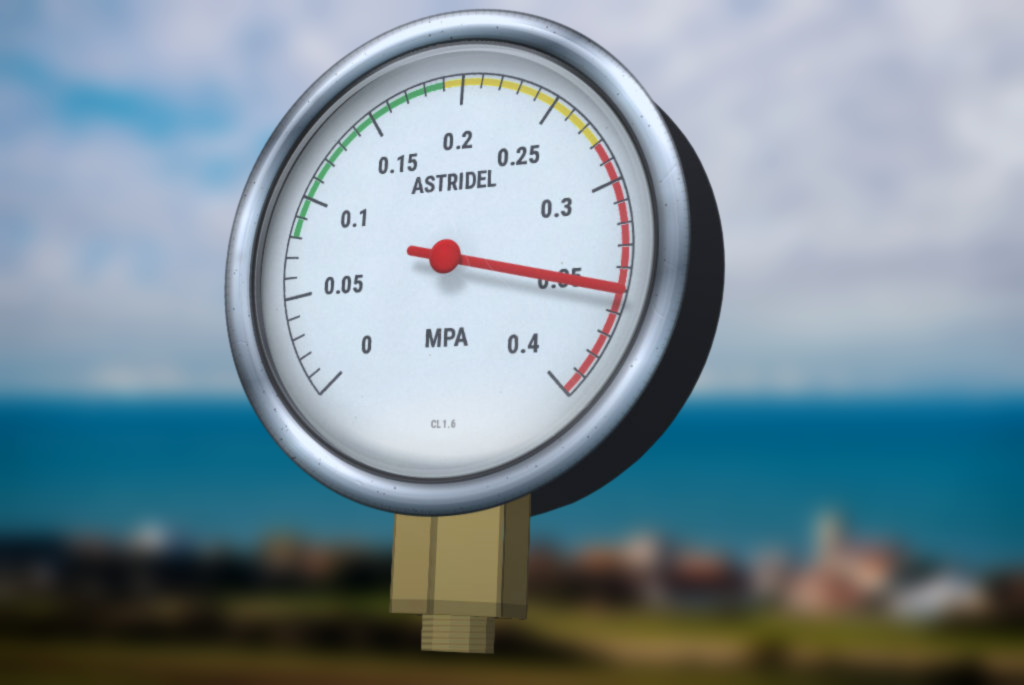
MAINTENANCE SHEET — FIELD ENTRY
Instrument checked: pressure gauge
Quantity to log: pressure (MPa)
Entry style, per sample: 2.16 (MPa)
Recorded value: 0.35 (MPa)
